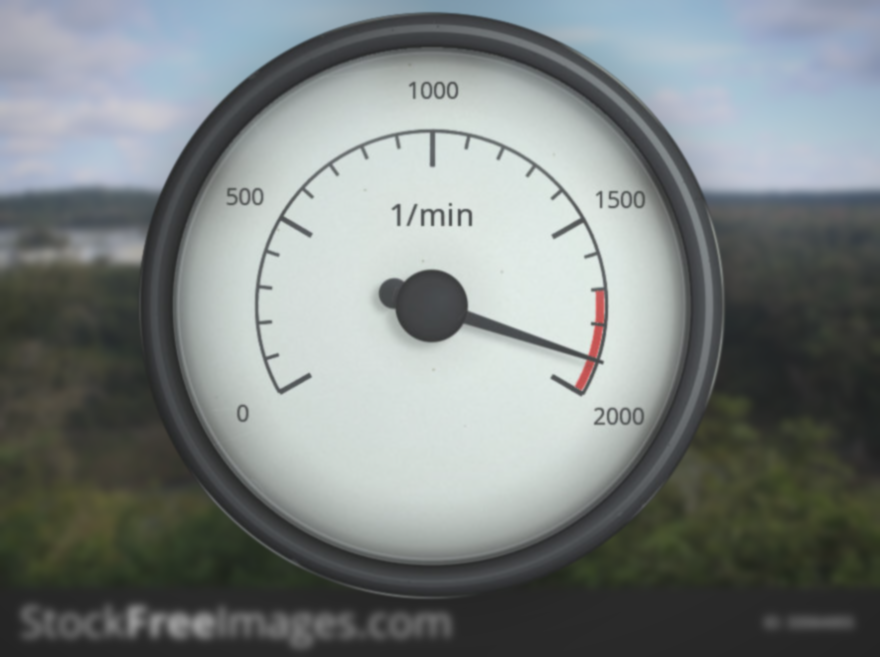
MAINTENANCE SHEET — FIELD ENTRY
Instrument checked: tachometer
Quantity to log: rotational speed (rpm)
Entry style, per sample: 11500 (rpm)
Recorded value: 1900 (rpm)
